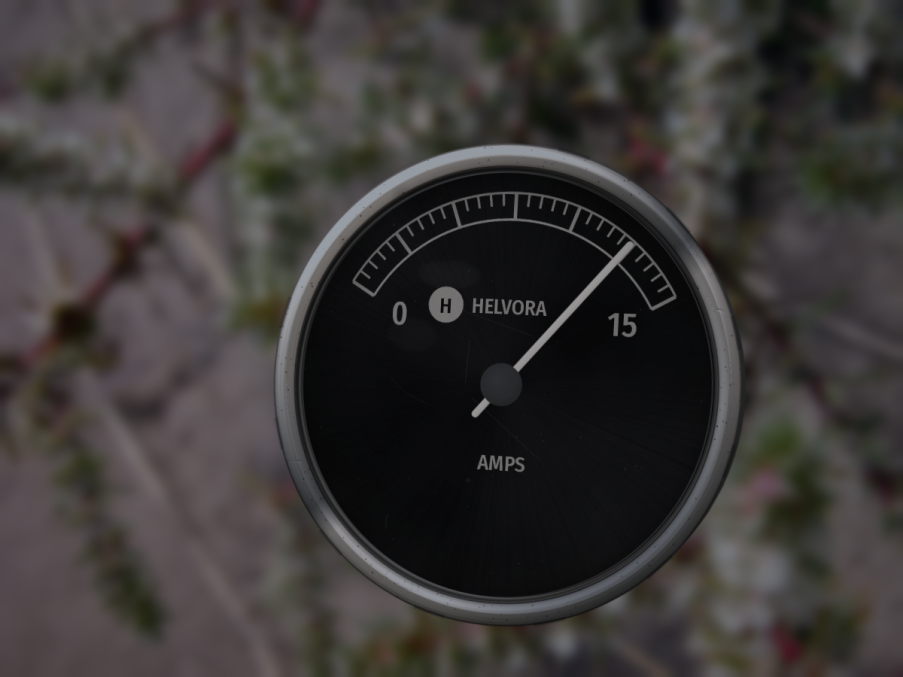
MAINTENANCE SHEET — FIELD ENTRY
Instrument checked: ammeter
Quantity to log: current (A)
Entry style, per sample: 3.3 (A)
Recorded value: 12.5 (A)
